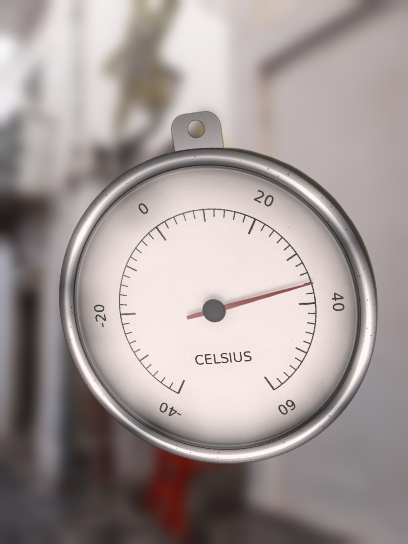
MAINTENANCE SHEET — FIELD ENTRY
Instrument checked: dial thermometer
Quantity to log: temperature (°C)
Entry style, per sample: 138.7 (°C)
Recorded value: 36 (°C)
